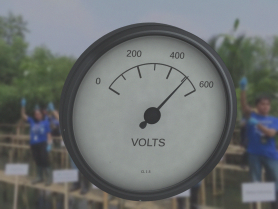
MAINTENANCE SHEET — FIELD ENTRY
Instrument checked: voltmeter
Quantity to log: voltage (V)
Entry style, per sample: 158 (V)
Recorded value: 500 (V)
